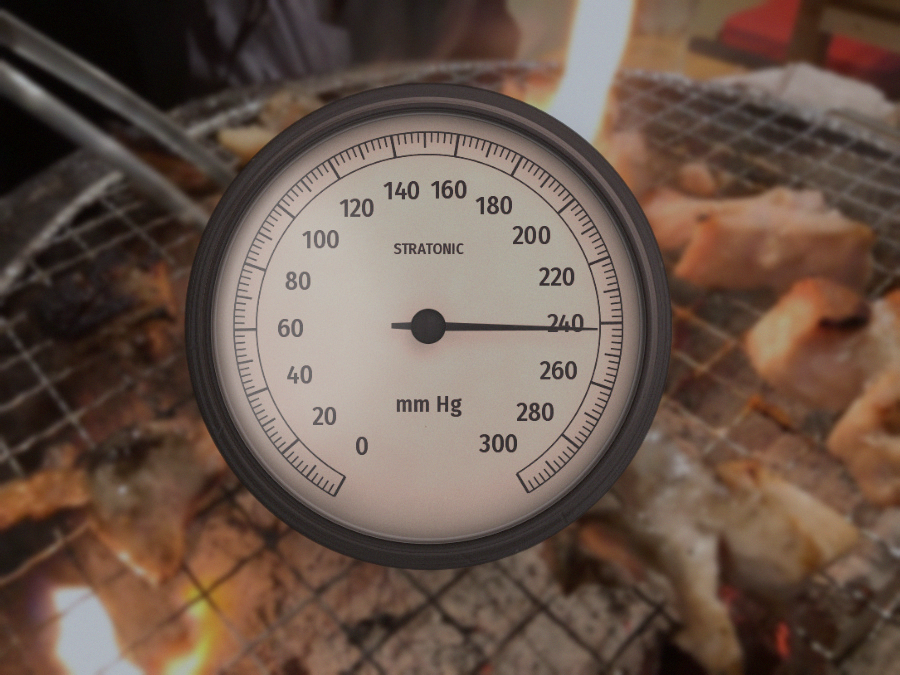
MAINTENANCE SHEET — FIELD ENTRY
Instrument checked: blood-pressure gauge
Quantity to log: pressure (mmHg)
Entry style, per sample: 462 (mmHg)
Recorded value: 242 (mmHg)
